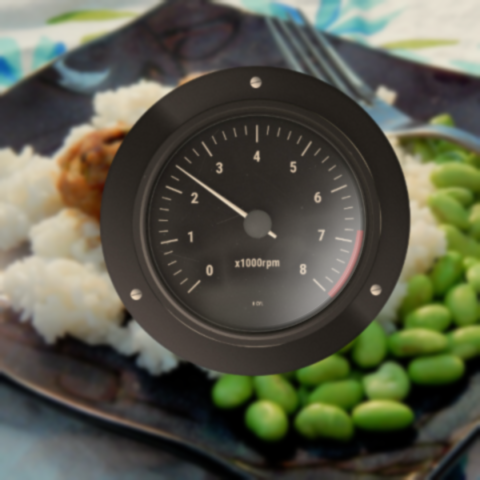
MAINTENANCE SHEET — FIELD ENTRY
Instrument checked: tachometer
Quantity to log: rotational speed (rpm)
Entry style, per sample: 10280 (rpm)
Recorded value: 2400 (rpm)
